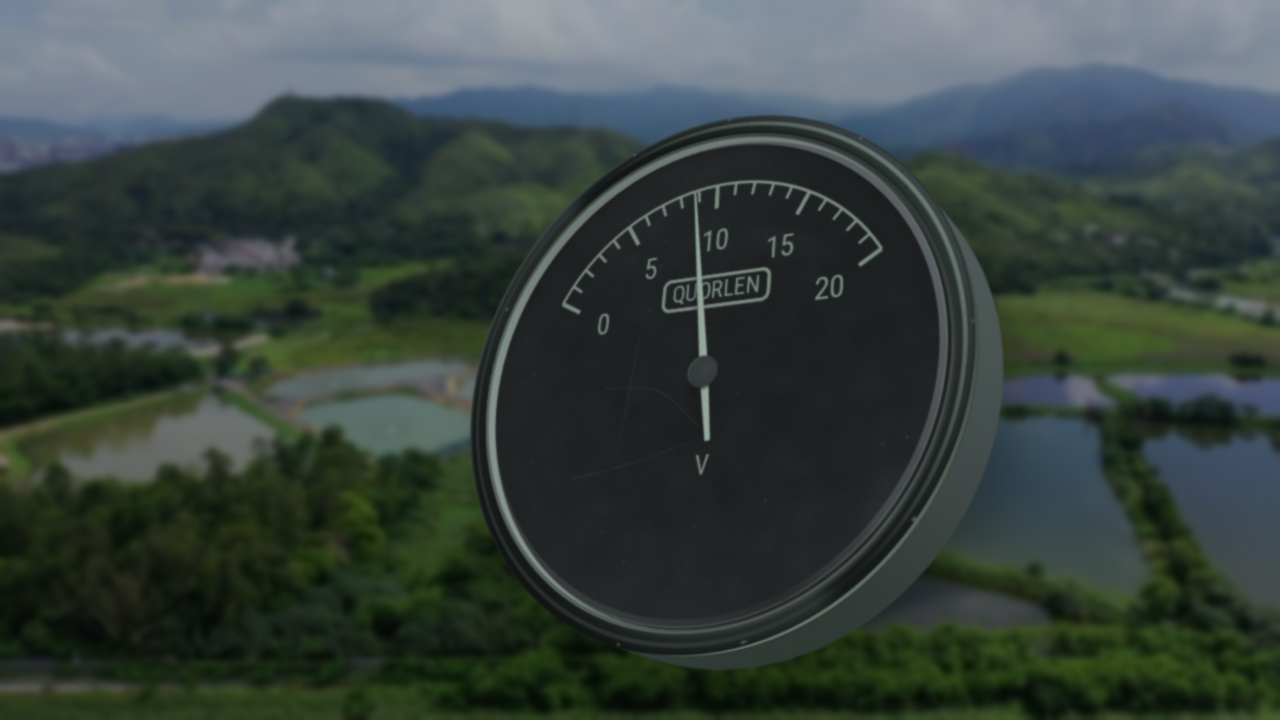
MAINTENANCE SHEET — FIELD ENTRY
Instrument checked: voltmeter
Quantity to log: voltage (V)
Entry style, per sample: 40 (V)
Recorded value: 9 (V)
